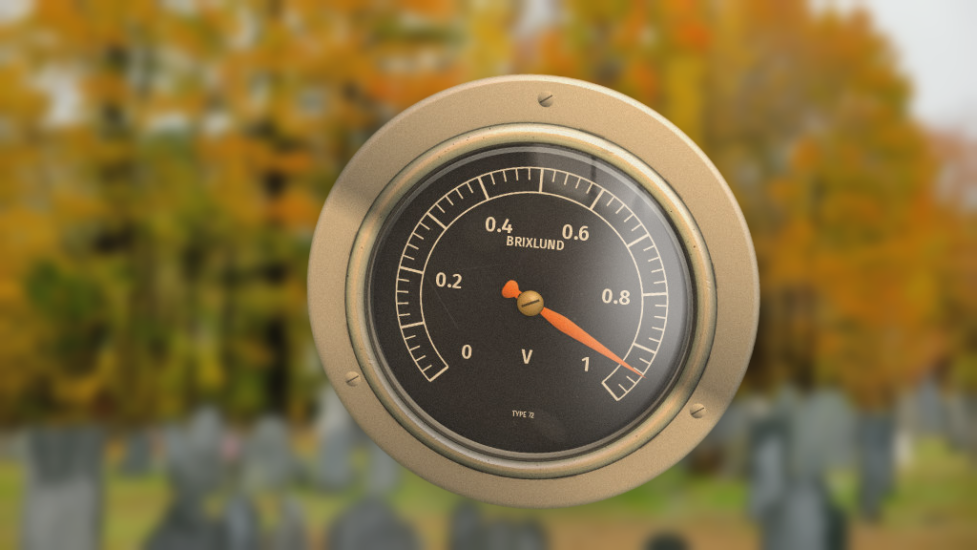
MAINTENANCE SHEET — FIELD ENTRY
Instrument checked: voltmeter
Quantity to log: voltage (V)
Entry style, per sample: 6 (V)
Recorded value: 0.94 (V)
